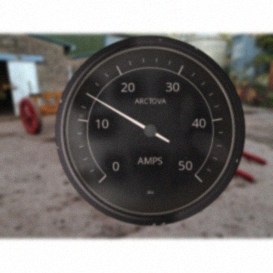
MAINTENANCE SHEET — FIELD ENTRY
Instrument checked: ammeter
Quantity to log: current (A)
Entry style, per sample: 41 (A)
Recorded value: 14 (A)
